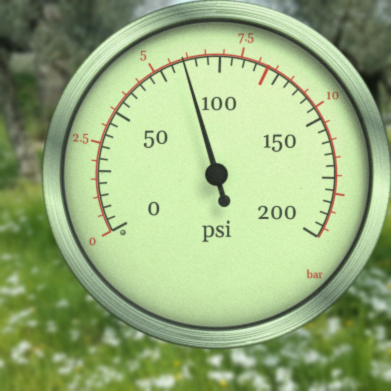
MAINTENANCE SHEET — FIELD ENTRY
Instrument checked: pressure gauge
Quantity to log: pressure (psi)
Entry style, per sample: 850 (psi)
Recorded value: 85 (psi)
